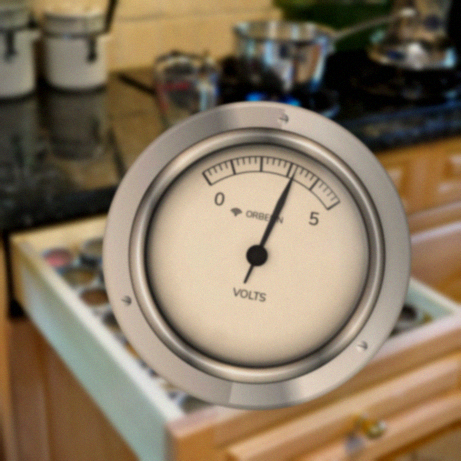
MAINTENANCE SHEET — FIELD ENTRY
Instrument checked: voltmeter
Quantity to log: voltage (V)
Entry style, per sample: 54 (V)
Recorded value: 3.2 (V)
